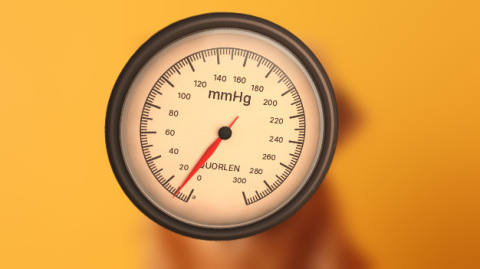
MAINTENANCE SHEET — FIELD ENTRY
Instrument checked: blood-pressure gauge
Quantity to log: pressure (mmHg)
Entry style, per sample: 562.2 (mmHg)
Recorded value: 10 (mmHg)
